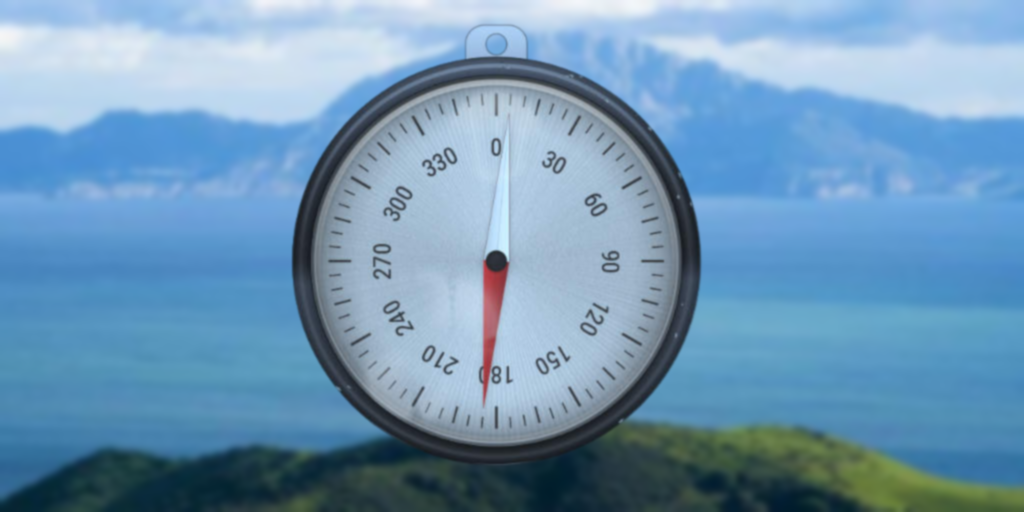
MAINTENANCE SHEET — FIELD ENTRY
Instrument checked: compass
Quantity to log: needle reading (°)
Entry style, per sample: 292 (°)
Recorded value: 185 (°)
